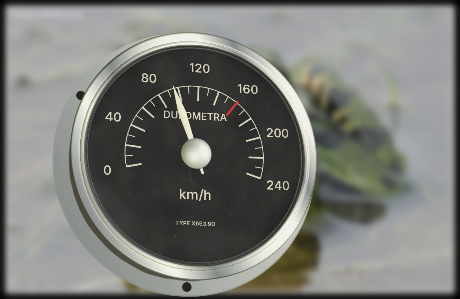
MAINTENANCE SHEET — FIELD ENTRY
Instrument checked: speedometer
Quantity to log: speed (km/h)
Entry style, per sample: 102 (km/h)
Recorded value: 95 (km/h)
